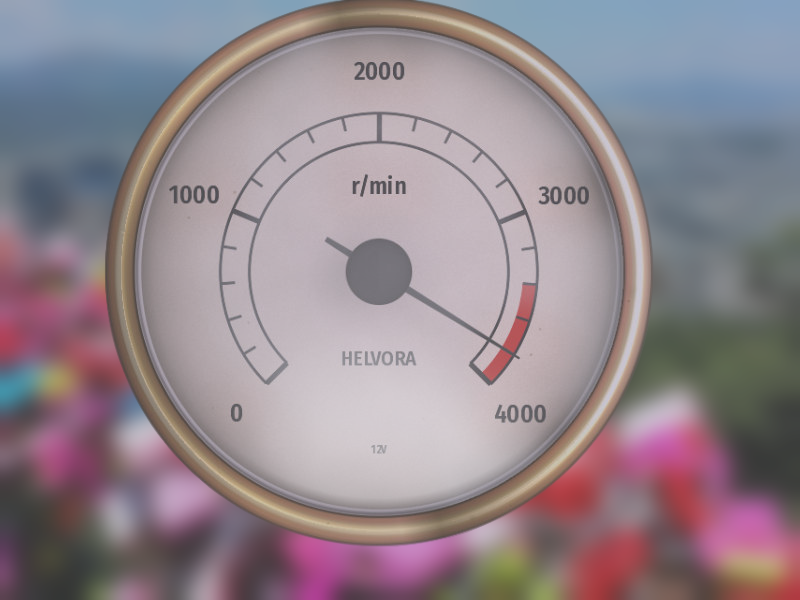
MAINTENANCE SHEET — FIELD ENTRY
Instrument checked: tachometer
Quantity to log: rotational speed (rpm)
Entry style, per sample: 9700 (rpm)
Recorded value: 3800 (rpm)
